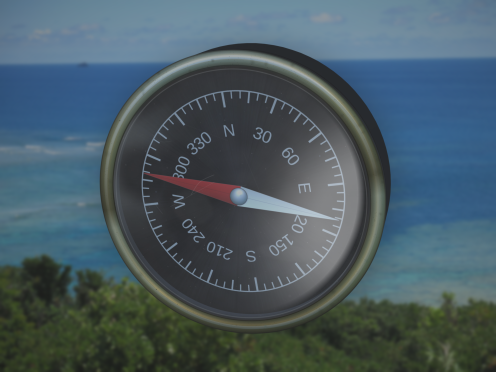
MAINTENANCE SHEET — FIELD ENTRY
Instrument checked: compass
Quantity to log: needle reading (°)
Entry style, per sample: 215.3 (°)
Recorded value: 290 (°)
